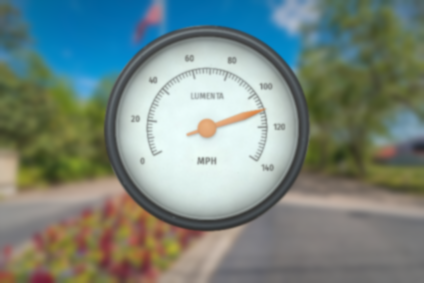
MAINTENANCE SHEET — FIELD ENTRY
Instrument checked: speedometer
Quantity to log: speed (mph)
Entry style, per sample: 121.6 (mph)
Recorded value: 110 (mph)
